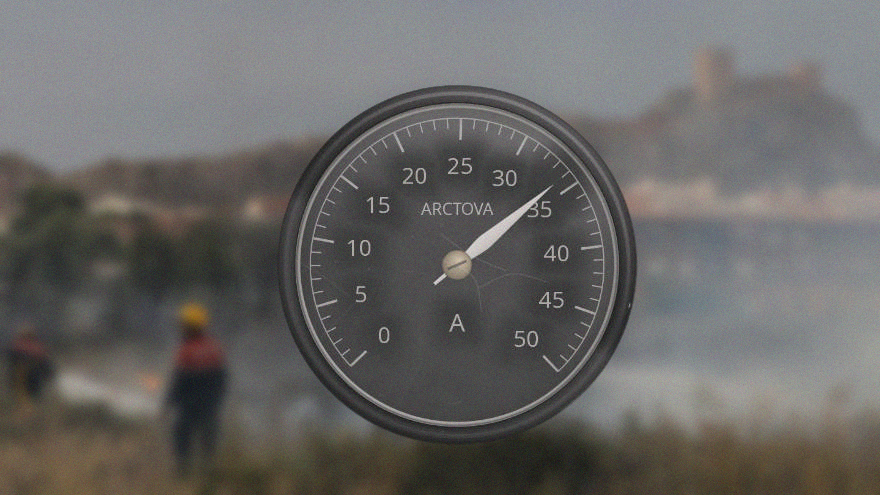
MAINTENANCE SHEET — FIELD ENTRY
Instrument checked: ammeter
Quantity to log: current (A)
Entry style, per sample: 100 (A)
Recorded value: 34 (A)
